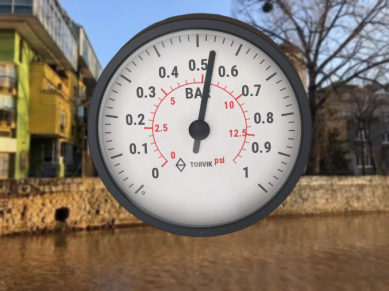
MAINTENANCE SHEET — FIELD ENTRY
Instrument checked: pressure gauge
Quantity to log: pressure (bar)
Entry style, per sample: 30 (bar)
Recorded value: 0.54 (bar)
